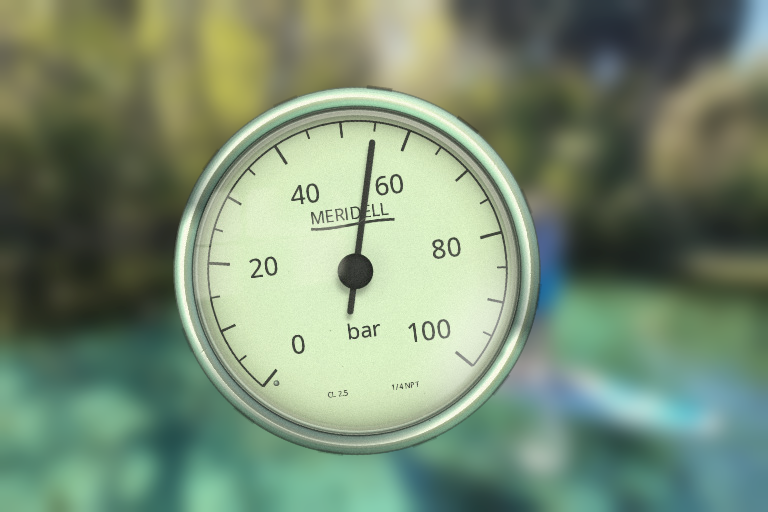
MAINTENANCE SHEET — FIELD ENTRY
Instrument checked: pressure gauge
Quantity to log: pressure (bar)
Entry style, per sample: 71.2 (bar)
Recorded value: 55 (bar)
